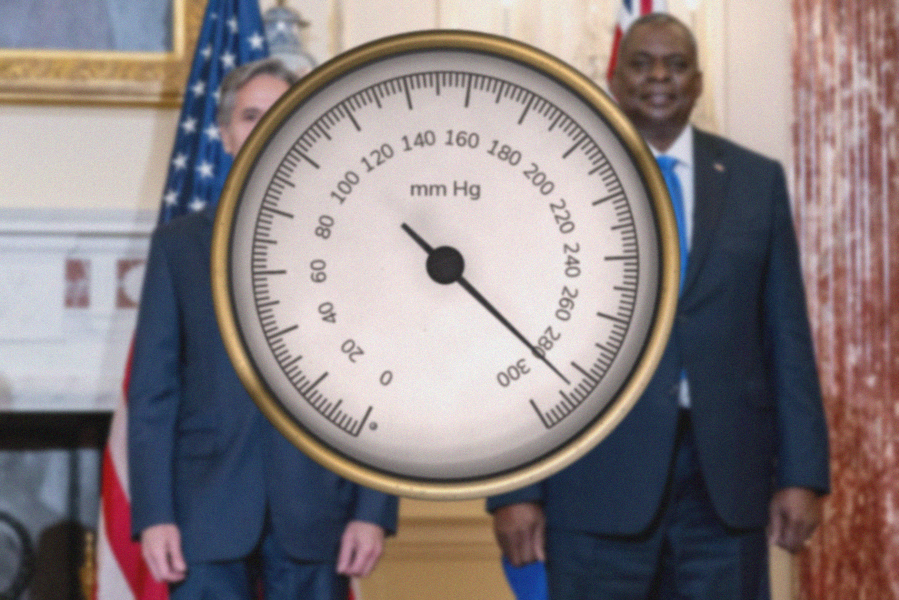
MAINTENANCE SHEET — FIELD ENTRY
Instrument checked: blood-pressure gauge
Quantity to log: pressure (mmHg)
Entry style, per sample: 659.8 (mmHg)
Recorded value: 286 (mmHg)
